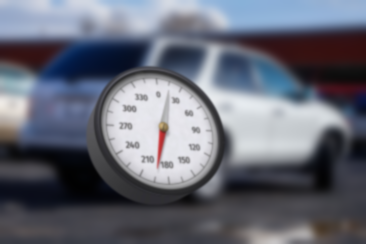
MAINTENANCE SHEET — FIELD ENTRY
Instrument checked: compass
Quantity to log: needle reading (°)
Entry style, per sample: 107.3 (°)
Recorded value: 195 (°)
